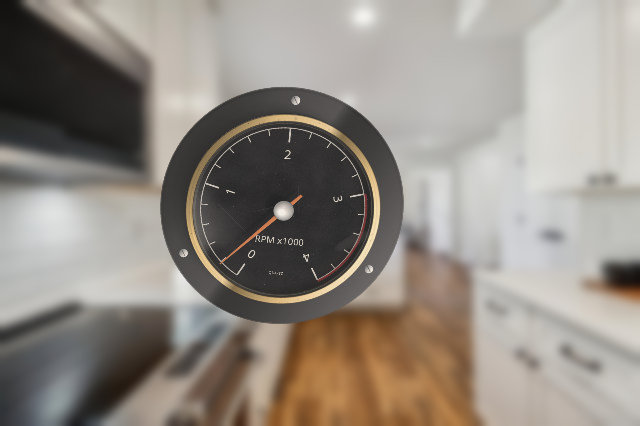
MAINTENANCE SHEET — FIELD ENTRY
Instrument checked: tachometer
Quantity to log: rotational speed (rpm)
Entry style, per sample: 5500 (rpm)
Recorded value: 200 (rpm)
